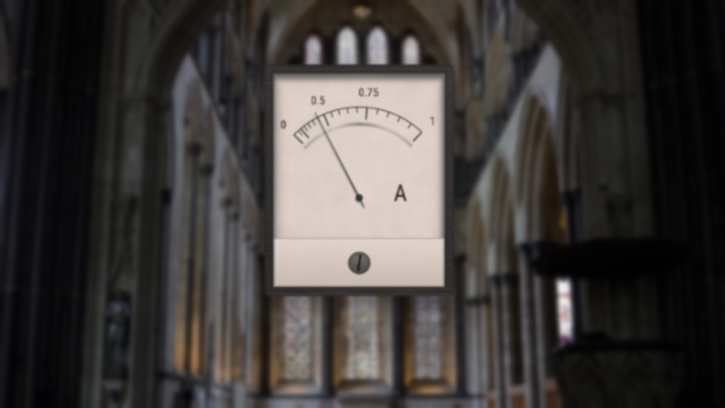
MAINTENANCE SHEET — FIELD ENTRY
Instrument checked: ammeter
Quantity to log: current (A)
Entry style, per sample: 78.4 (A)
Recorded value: 0.45 (A)
